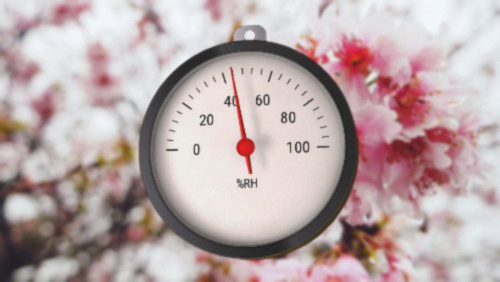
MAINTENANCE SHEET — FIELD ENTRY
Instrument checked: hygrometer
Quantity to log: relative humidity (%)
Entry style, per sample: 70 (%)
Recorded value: 44 (%)
